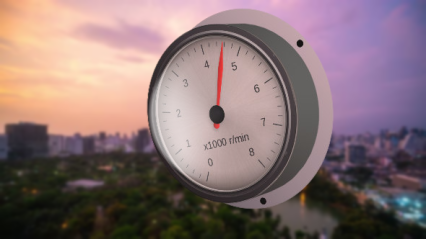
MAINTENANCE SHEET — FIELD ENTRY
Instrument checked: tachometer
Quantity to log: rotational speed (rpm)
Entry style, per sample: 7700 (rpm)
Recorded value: 4600 (rpm)
